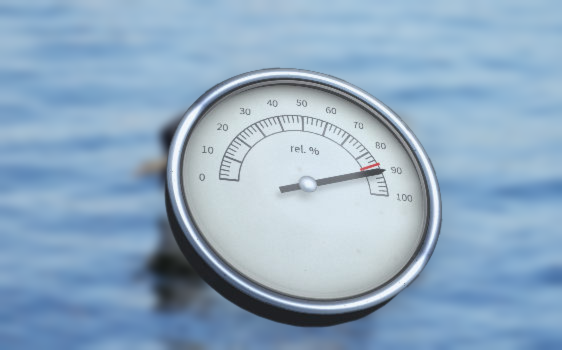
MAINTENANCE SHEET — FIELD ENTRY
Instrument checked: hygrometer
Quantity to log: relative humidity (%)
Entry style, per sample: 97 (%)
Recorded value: 90 (%)
